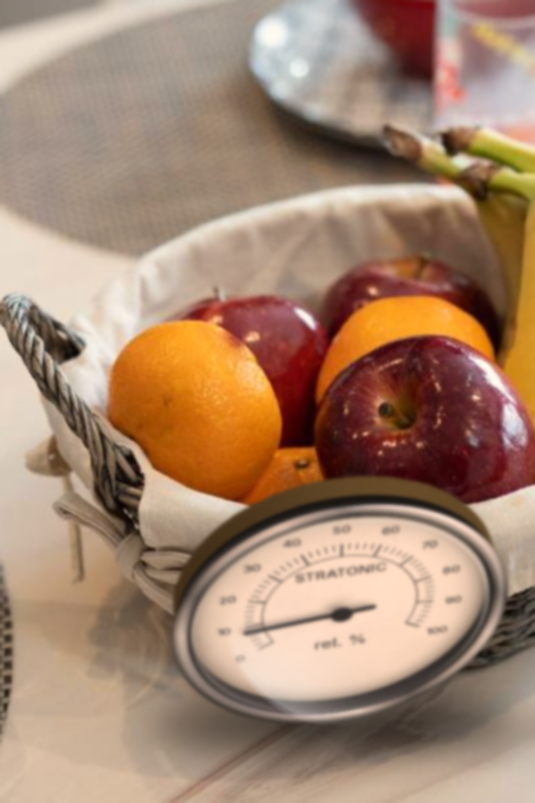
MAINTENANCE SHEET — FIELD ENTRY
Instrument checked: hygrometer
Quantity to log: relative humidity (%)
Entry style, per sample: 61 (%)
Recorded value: 10 (%)
